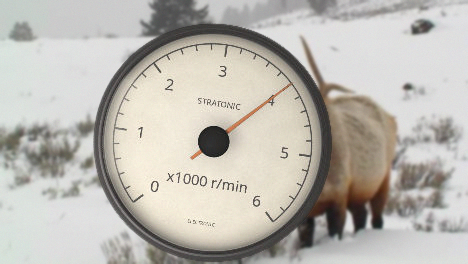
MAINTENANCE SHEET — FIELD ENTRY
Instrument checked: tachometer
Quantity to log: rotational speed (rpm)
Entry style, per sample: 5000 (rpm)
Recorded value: 4000 (rpm)
